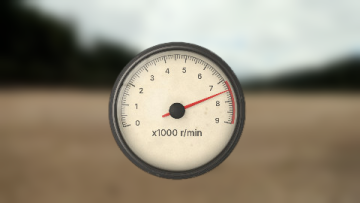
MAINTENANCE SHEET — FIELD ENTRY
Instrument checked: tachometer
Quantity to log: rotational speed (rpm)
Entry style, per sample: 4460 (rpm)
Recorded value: 7500 (rpm)
